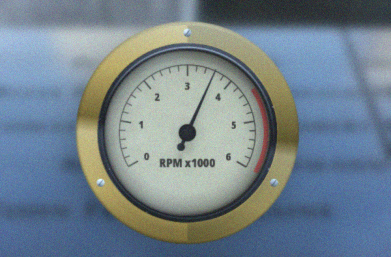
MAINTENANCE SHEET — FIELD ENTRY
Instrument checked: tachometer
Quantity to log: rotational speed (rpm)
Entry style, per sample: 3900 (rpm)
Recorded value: 3600 (rpm)
